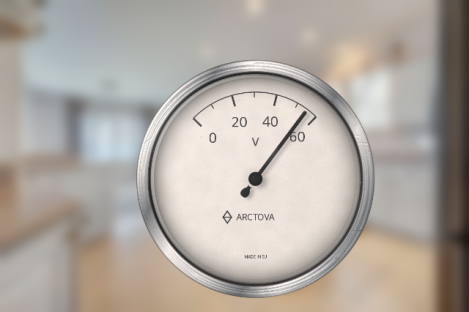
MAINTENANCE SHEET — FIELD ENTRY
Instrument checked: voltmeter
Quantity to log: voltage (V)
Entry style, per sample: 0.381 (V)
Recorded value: 55 (V)
